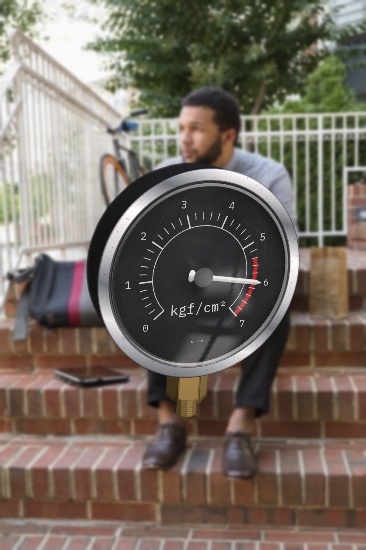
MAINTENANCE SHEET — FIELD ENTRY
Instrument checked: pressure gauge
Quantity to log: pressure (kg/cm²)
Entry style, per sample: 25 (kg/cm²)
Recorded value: 6 (kg/cm²)
